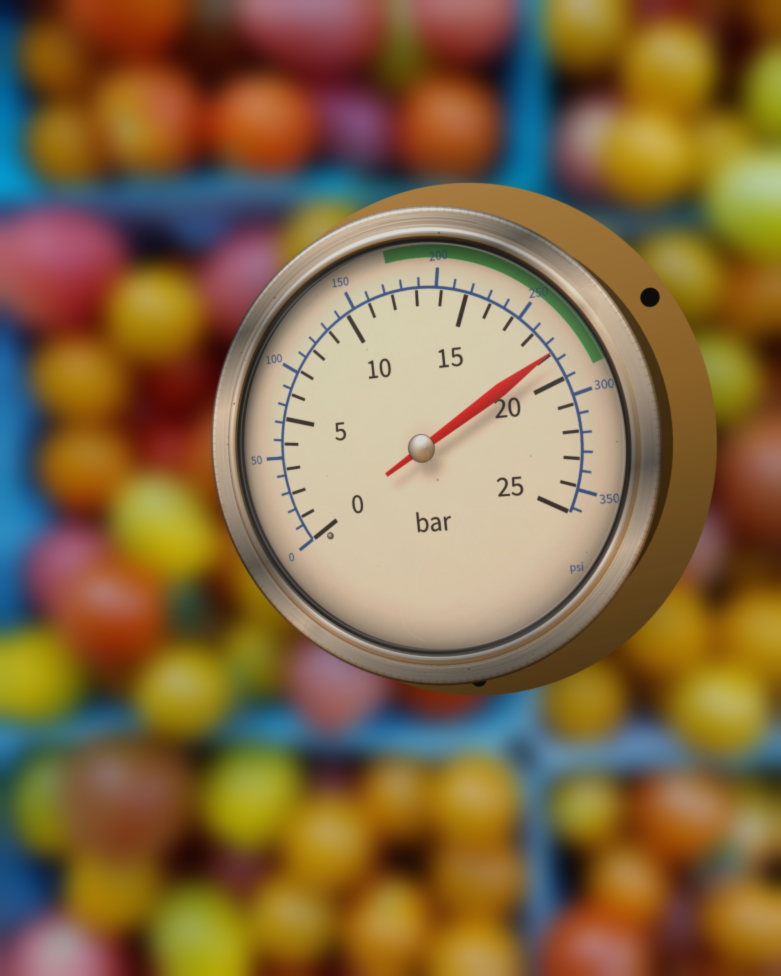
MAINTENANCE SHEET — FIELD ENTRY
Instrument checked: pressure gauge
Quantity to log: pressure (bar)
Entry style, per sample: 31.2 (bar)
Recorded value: 19 (bar)
